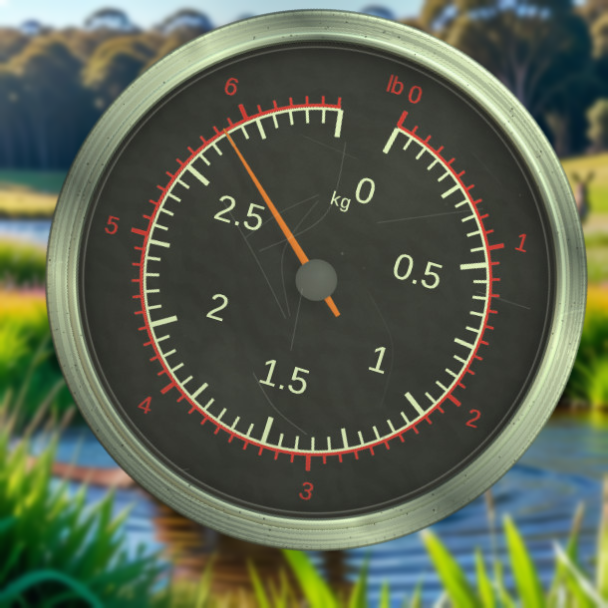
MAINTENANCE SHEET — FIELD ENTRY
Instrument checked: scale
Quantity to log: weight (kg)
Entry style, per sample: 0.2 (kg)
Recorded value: 2.65 (kg)
